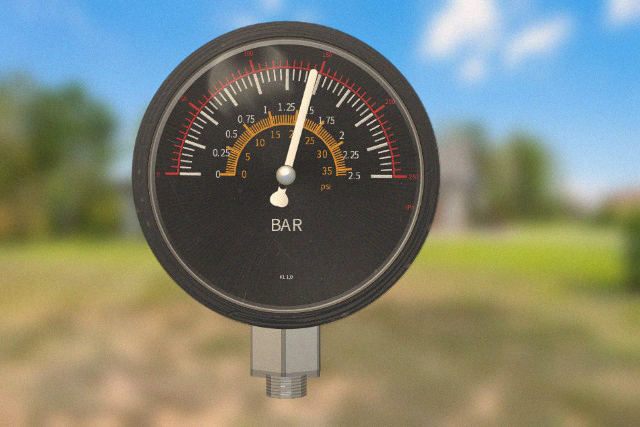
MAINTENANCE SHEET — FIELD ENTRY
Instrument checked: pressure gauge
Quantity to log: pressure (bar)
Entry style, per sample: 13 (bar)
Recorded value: 1.45 (bar)
